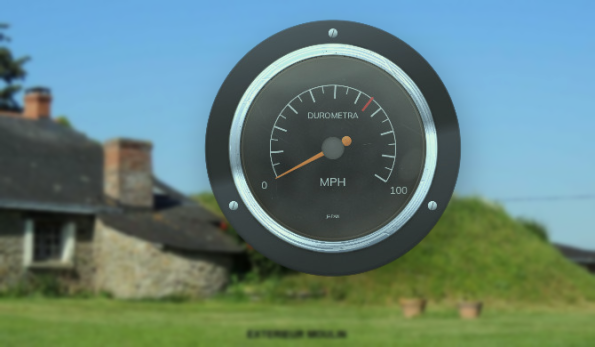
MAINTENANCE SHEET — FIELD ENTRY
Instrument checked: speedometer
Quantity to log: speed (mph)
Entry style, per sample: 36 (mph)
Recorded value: 0 (mph)
